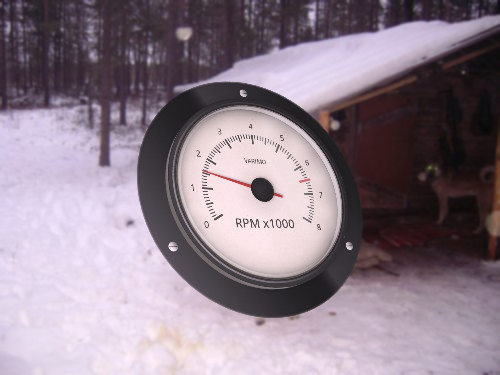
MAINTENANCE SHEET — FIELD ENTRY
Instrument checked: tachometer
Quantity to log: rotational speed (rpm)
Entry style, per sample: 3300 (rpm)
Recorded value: 1500 (rpm)
